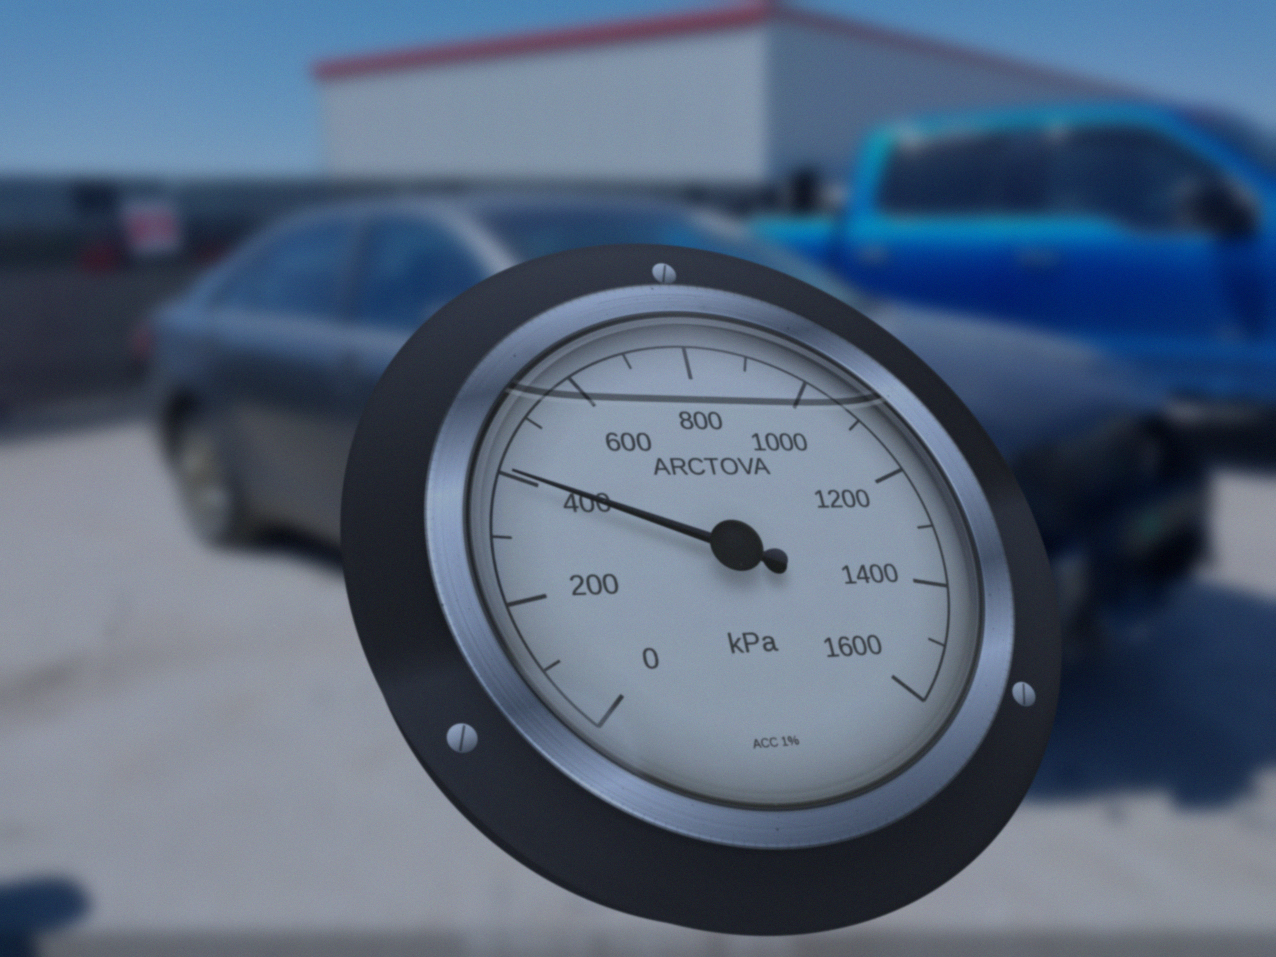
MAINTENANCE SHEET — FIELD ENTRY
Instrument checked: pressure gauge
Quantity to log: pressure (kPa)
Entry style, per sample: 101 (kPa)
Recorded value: 400 (kPa)
